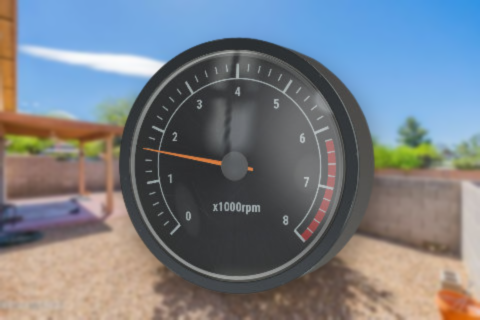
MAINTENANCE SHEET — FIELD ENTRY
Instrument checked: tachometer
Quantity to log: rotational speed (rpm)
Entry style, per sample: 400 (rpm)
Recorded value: 1600 (rpm)
